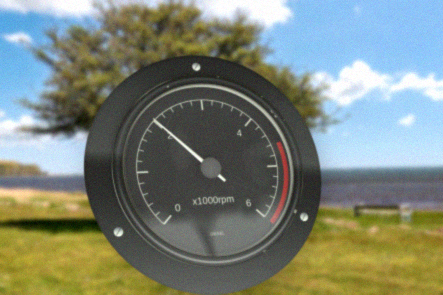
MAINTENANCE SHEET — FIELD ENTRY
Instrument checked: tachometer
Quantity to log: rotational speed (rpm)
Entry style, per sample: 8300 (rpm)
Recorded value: 2000 (rpm)
